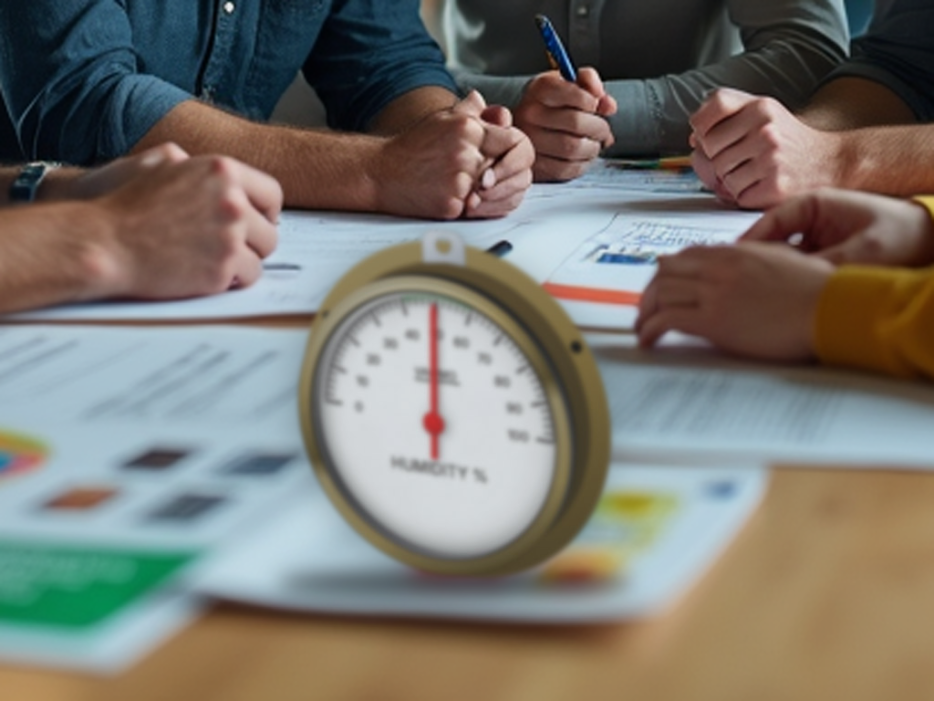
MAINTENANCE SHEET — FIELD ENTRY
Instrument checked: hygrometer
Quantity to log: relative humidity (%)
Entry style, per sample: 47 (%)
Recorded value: 50 (%)
